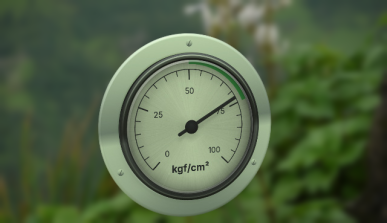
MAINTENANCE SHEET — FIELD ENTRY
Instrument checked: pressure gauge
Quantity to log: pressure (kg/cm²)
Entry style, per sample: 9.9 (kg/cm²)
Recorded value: 72.5 (kg/cm²)
